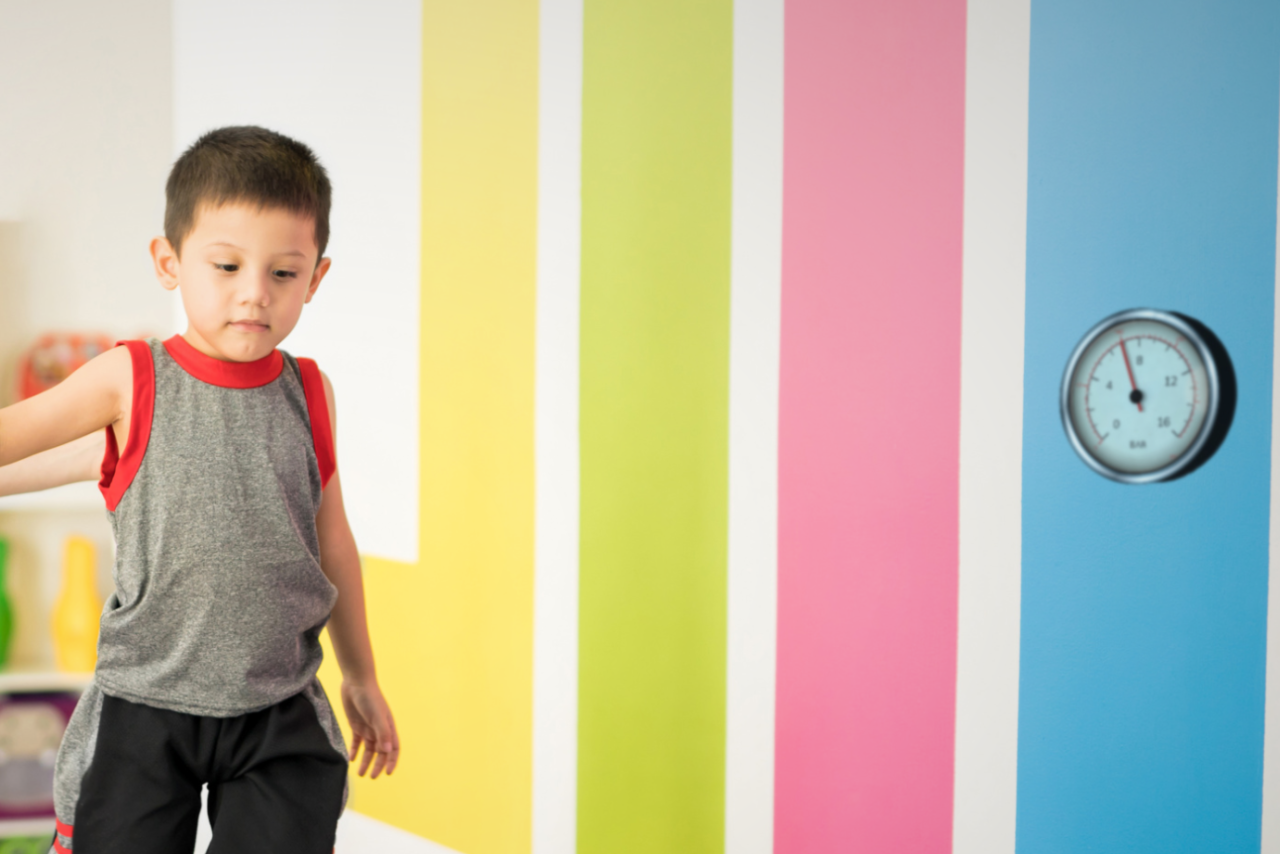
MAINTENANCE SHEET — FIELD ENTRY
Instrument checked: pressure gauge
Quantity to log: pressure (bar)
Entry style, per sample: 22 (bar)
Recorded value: 7 (bar)
